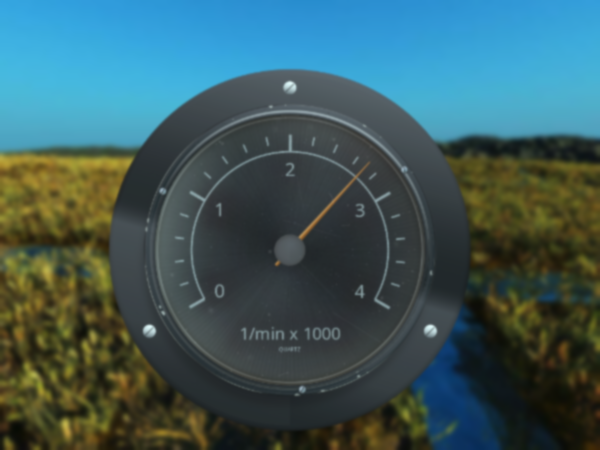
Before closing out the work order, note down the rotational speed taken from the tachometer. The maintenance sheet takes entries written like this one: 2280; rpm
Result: 2700; rpm
